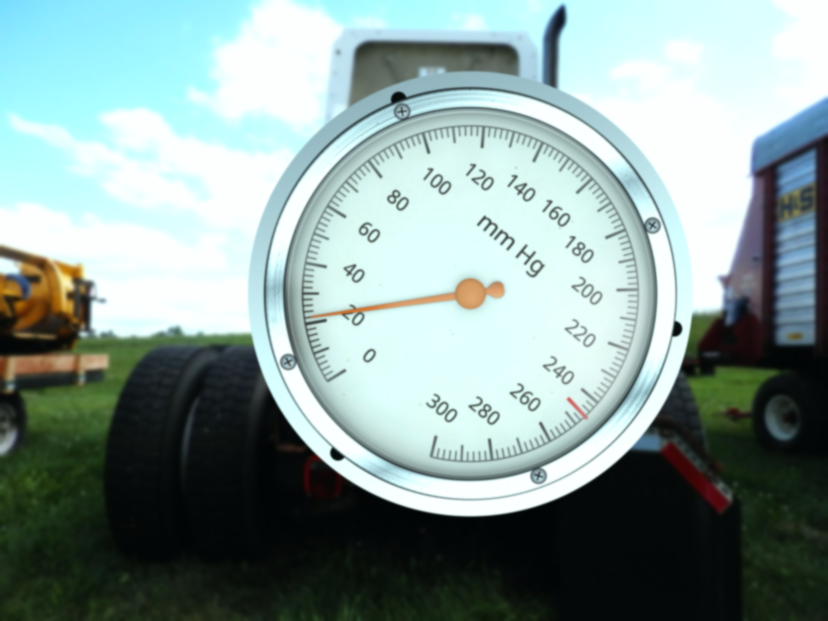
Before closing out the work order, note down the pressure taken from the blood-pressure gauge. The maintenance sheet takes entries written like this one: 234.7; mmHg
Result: 22; mmHg
